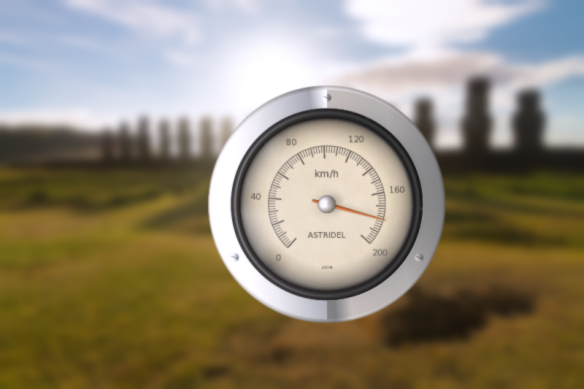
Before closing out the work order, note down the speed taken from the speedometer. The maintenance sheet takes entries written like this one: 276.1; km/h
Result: 180; km/h
